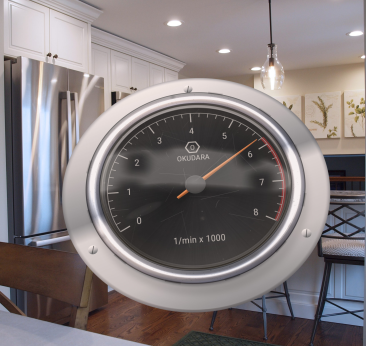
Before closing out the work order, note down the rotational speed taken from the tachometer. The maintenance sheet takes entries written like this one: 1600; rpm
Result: 5800; rpm
